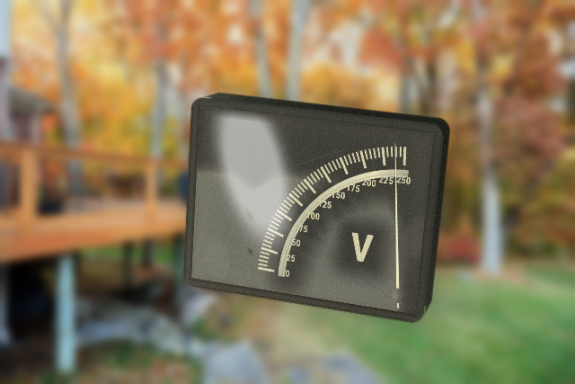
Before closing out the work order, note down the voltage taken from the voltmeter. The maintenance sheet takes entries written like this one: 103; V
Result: 240; V
